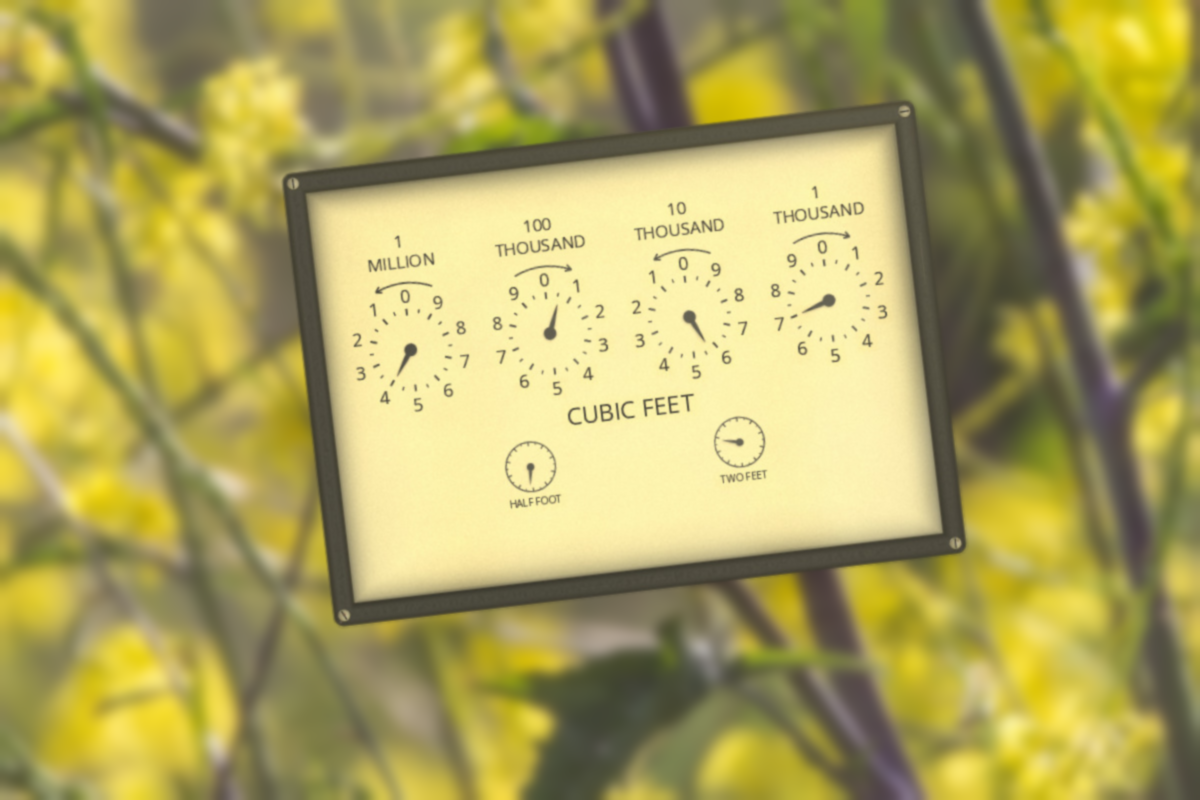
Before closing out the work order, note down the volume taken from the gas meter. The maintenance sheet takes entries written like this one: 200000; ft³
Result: 405700; ft³
